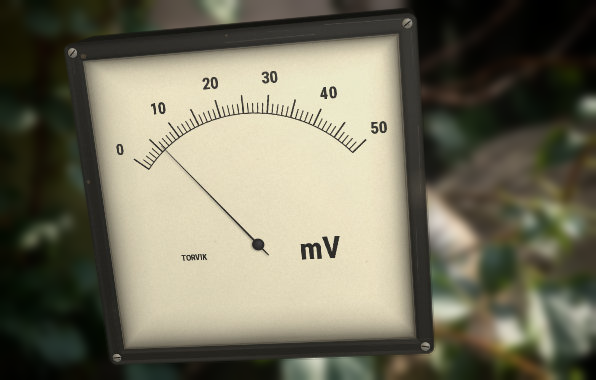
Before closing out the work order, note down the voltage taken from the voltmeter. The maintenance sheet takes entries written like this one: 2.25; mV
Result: 6; mV
